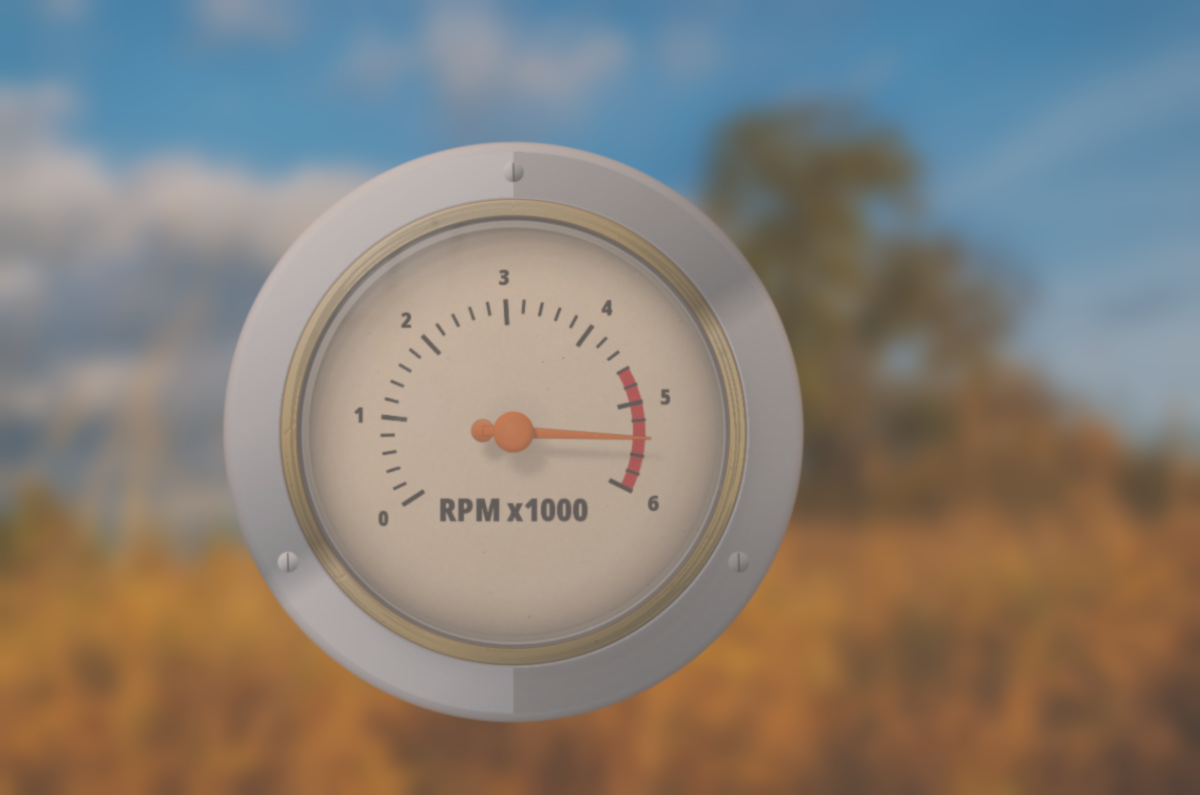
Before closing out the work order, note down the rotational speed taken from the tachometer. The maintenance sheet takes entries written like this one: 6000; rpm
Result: 5400; rpm
